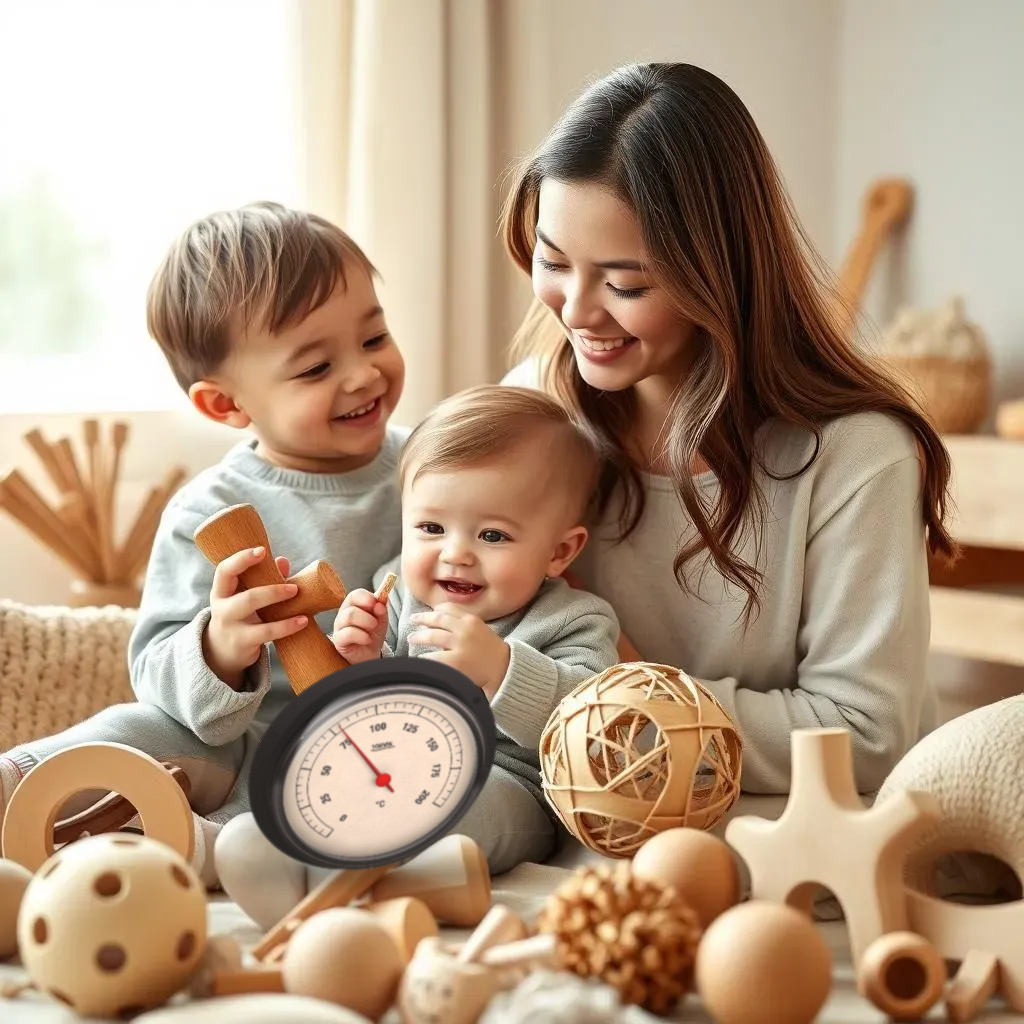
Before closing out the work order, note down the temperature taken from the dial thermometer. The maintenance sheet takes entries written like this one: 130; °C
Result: 80; °C
